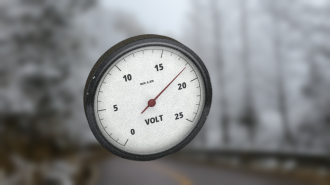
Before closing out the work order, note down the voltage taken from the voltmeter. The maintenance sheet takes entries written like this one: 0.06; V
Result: 18; V
